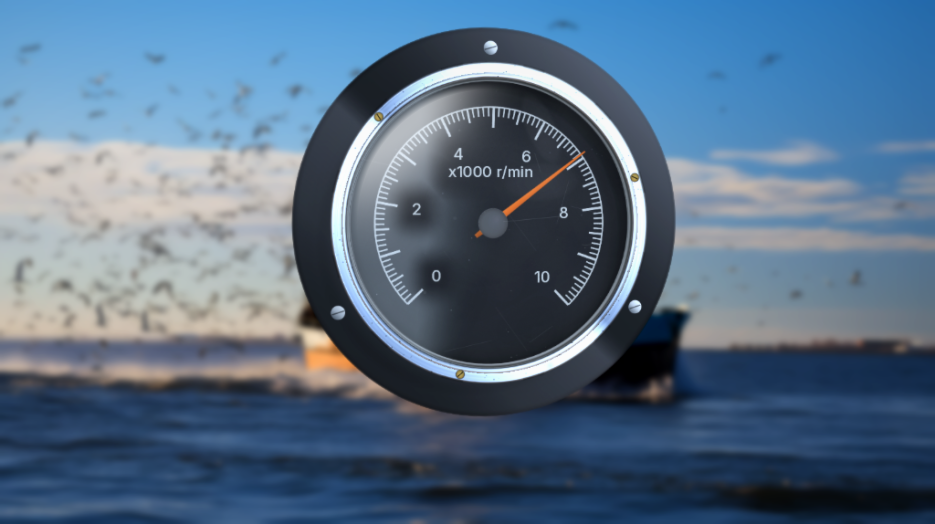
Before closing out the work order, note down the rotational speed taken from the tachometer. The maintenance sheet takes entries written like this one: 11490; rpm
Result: 6900; rpm
